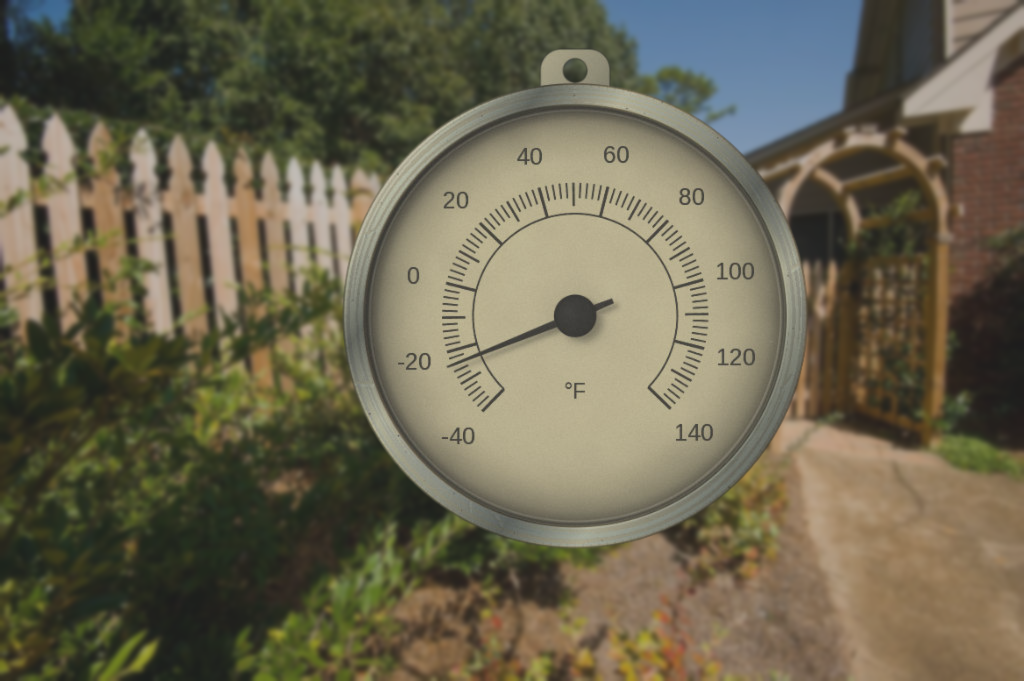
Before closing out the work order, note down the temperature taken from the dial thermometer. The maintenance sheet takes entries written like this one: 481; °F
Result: -24; °F
